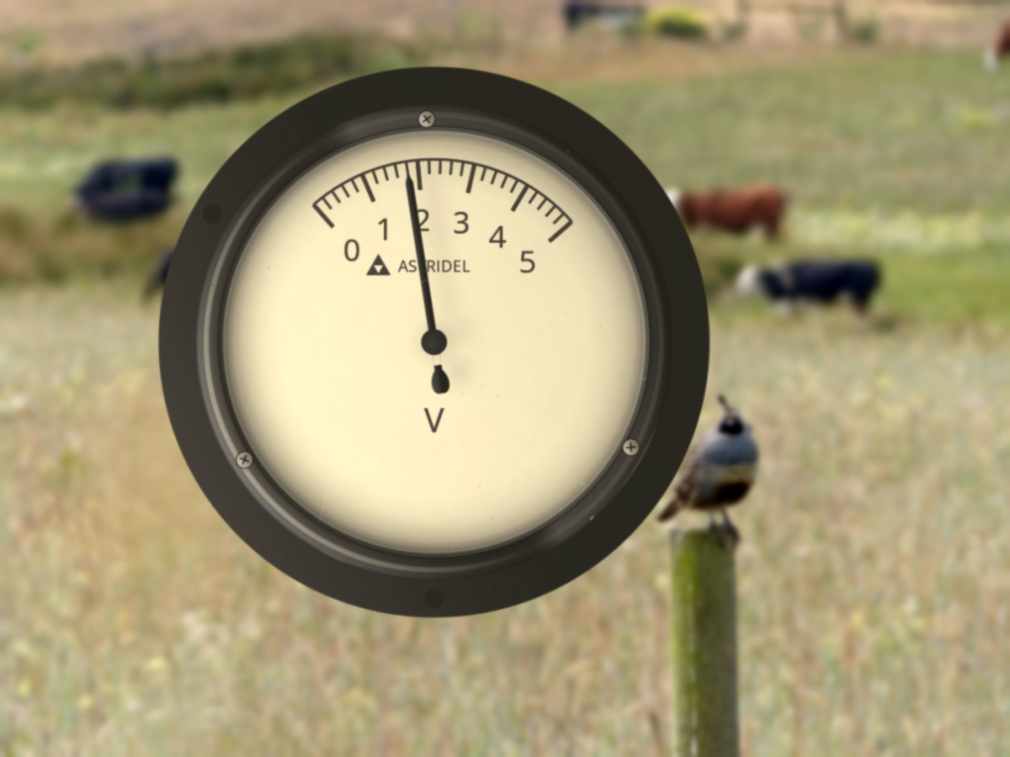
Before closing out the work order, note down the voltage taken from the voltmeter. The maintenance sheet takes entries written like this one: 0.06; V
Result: 1.8; V
